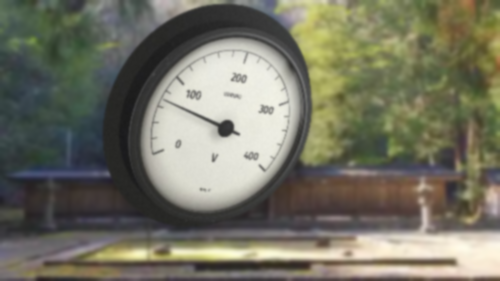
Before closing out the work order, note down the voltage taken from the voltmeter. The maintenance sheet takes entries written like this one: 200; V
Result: 70; V
